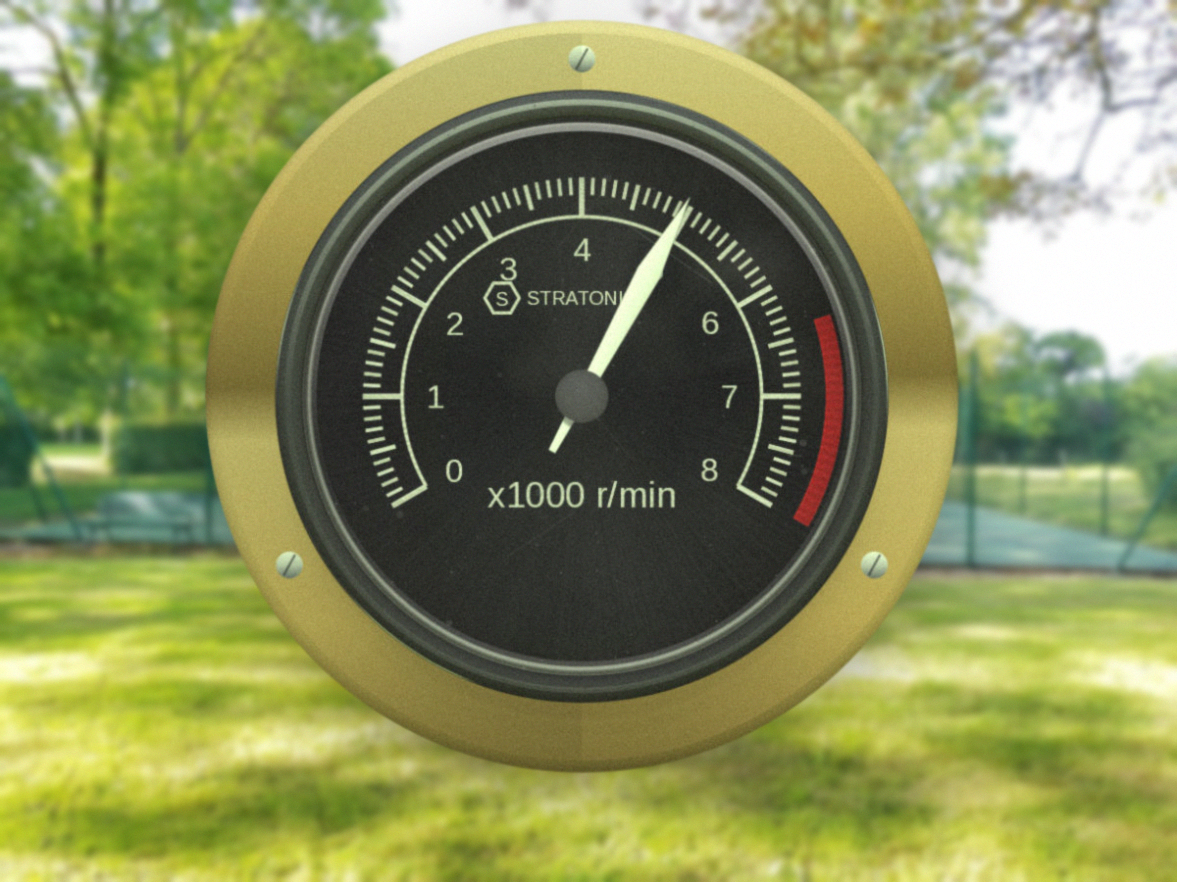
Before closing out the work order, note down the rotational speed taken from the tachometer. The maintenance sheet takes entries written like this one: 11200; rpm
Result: 4950; rpm
